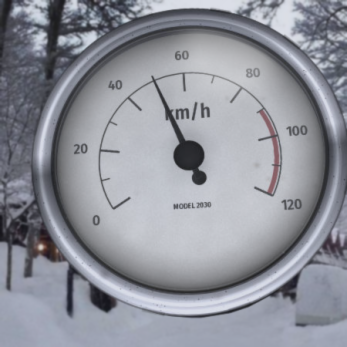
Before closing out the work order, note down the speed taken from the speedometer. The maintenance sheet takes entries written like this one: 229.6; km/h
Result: 50; km/h
